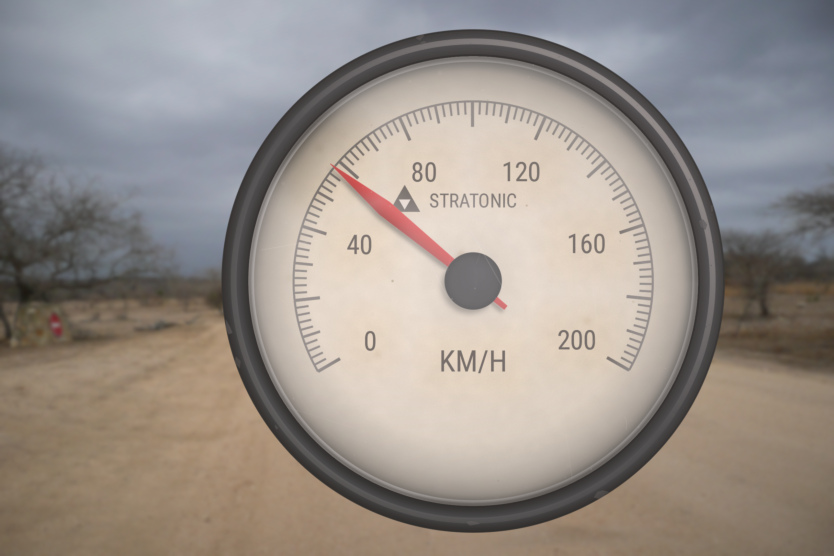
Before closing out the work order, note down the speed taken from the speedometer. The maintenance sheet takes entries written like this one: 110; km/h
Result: 58; km/h
